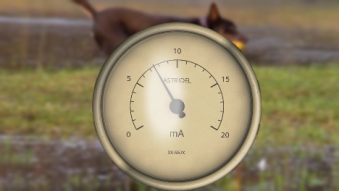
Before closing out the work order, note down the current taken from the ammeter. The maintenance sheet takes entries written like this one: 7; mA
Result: 7.5; mA
